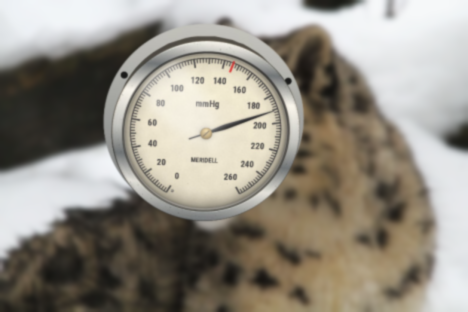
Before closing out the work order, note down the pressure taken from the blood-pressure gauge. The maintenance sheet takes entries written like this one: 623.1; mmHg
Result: 190; mmHg
